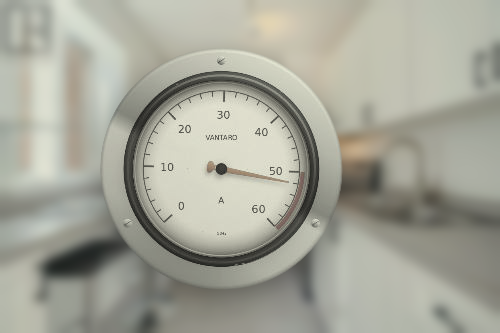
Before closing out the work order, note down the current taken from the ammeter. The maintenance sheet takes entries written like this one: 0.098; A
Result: 52; A
